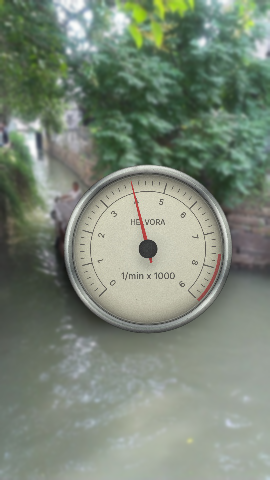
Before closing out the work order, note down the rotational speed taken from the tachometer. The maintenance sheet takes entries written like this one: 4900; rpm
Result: 4000; rpm
